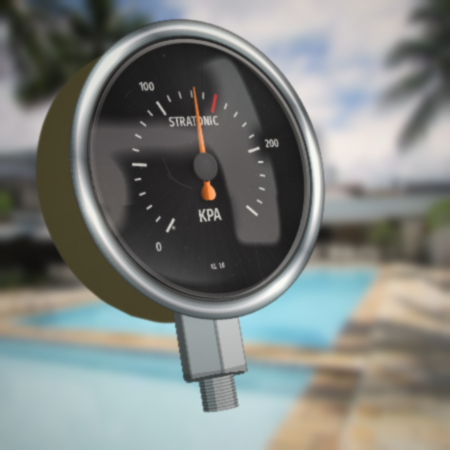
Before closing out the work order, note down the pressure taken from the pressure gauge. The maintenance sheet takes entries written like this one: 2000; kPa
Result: 130; kPa
